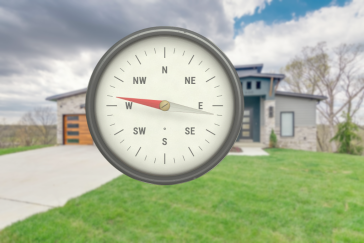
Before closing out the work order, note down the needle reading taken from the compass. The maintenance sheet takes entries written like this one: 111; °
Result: 280; °
